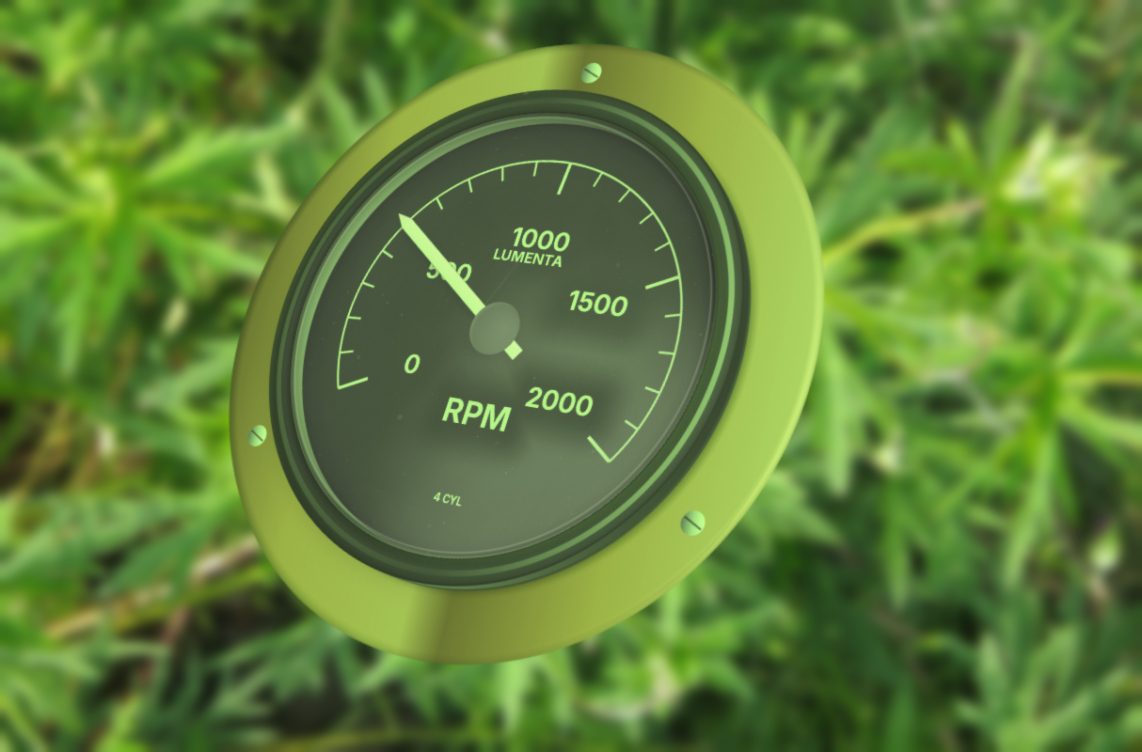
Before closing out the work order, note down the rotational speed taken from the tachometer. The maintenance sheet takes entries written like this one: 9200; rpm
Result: 500; rpm
